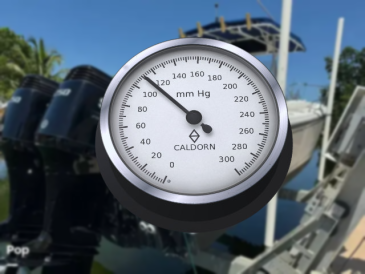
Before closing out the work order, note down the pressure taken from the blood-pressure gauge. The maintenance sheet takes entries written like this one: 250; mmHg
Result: 110; mmHg
